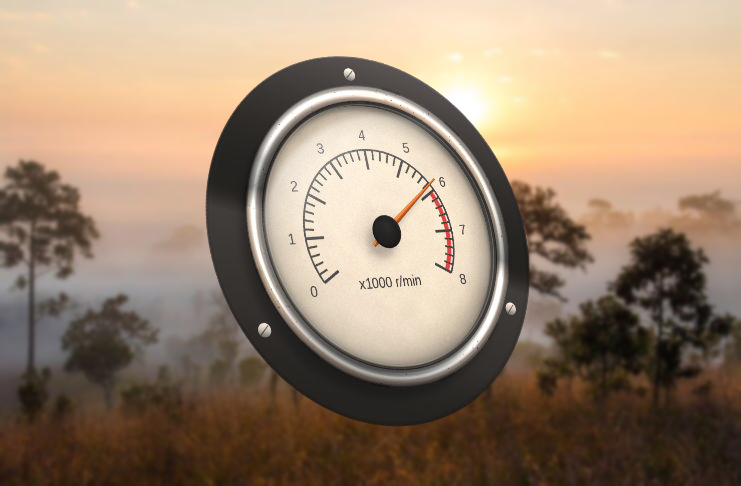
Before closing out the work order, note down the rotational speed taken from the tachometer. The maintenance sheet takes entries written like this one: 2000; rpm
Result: 5800; rpm
